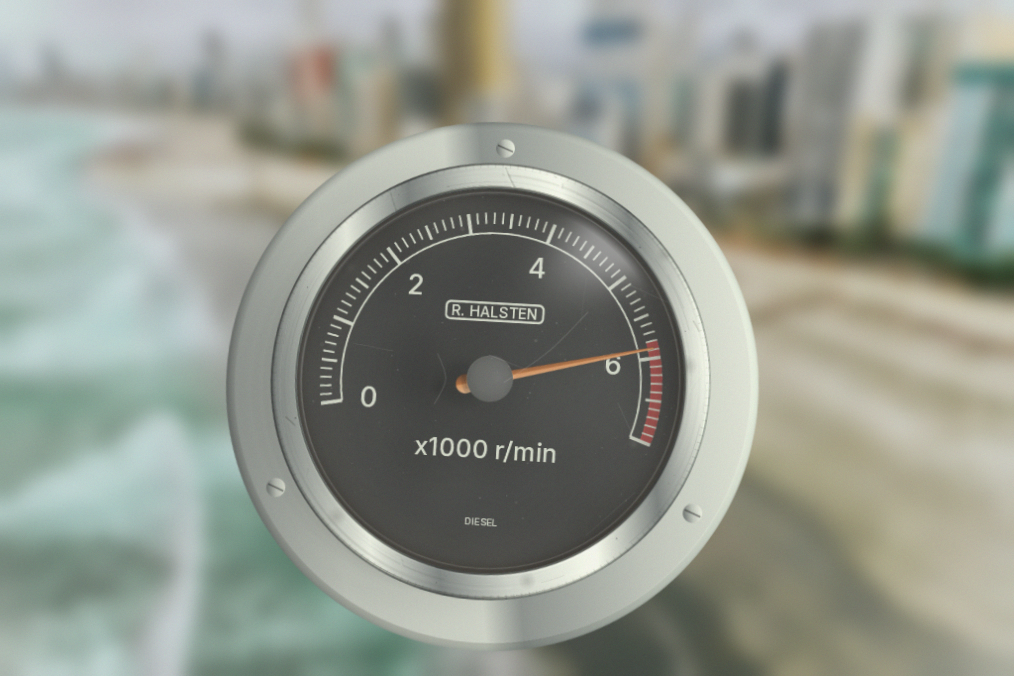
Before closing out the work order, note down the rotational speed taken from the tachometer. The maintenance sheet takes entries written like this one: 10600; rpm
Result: 5900; rpm
